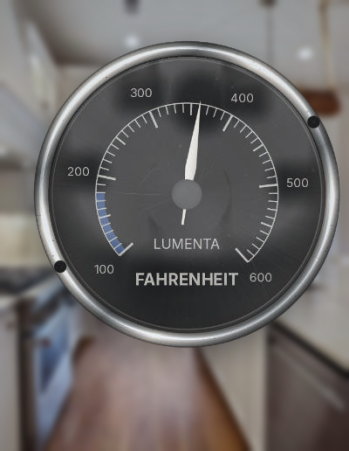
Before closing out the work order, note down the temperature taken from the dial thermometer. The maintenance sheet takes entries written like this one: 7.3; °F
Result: 360; °F
